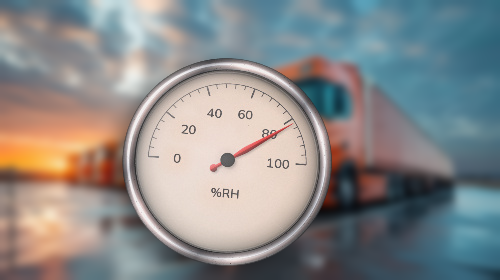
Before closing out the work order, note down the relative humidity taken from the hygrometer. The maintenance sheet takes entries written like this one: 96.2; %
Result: 82; %
